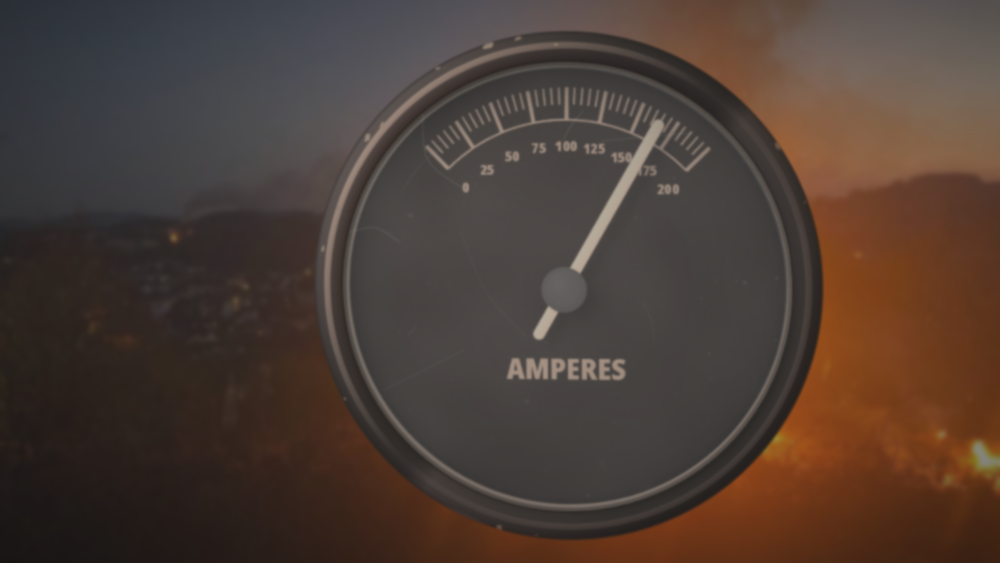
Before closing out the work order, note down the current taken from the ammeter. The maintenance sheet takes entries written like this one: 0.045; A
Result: 165; A
